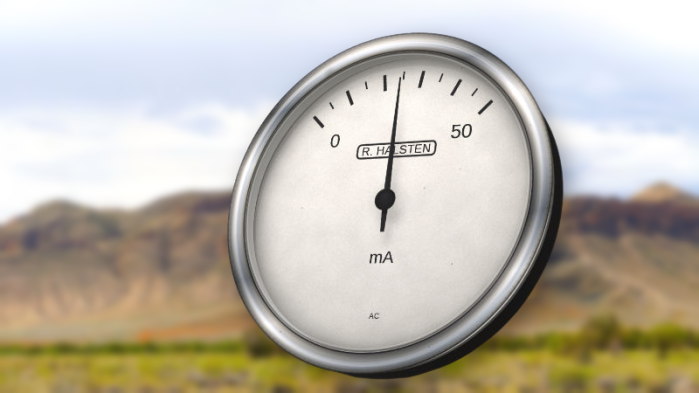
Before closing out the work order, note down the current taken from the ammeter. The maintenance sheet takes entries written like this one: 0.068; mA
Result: 25; mA
